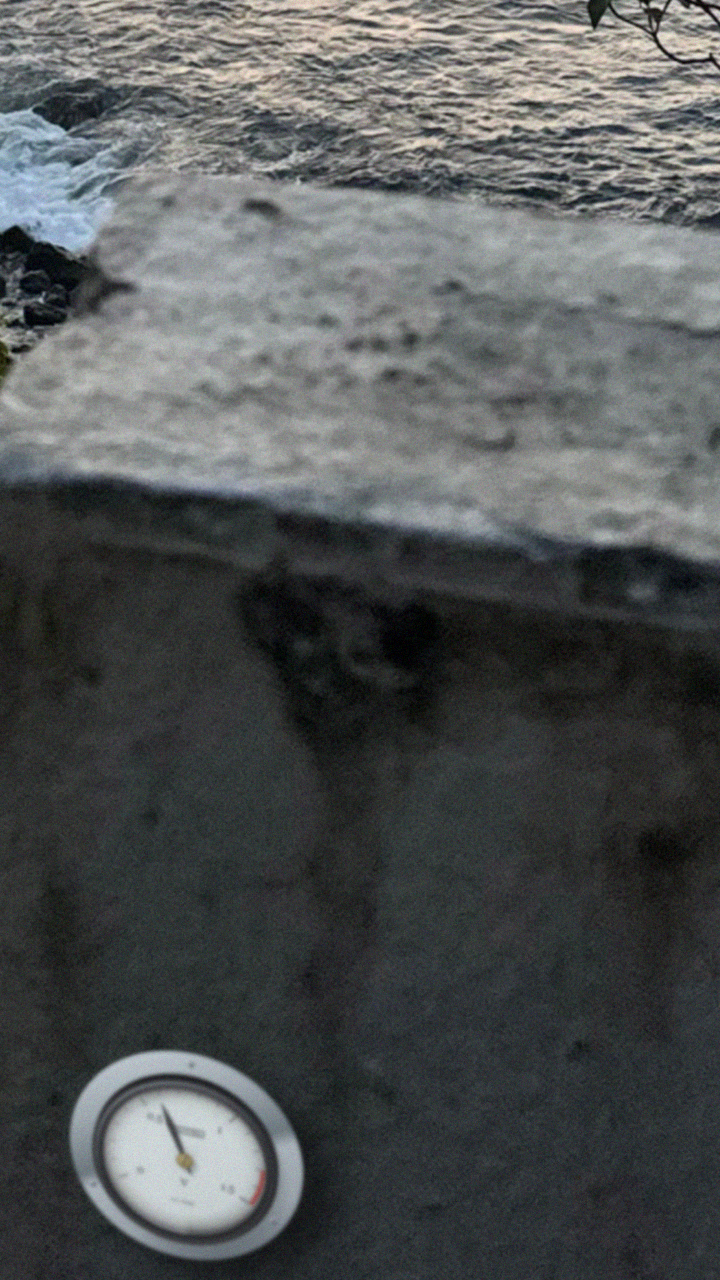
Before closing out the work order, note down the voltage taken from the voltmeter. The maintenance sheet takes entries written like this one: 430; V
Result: 0.6; V
